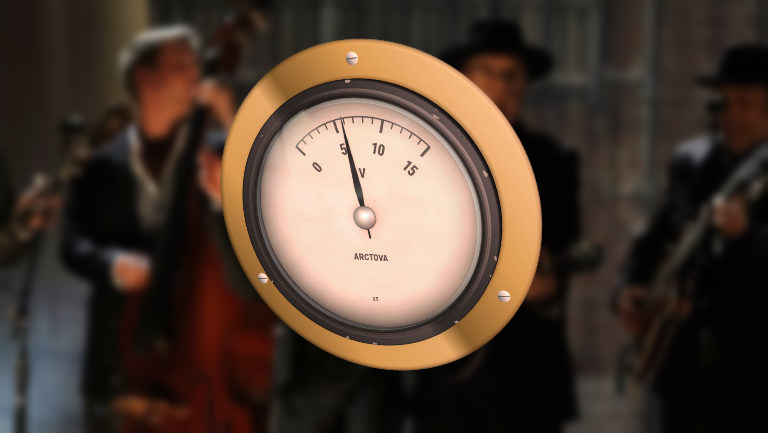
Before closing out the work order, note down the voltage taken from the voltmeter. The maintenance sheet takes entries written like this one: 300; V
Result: 6; V
